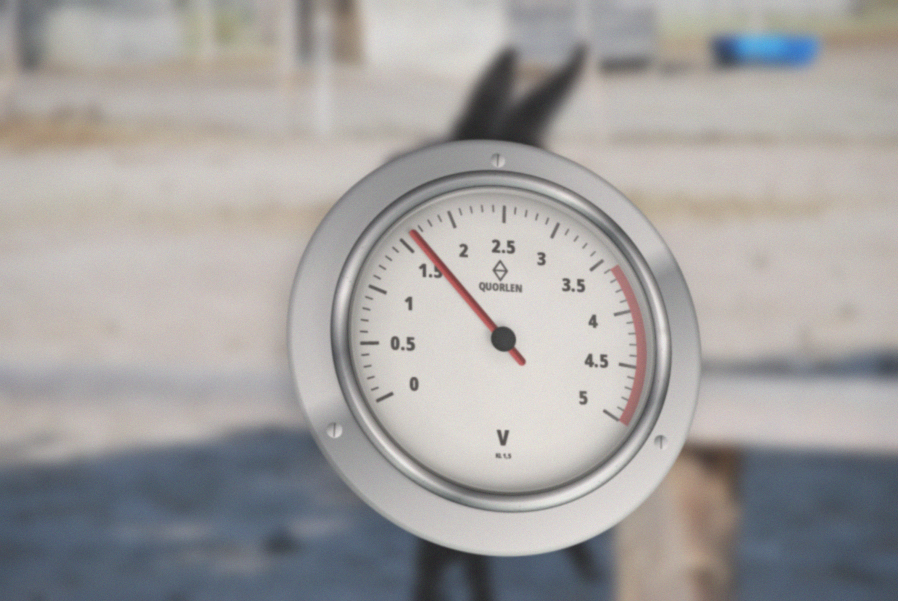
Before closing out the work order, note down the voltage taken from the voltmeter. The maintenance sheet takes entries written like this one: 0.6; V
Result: 1.6; V
